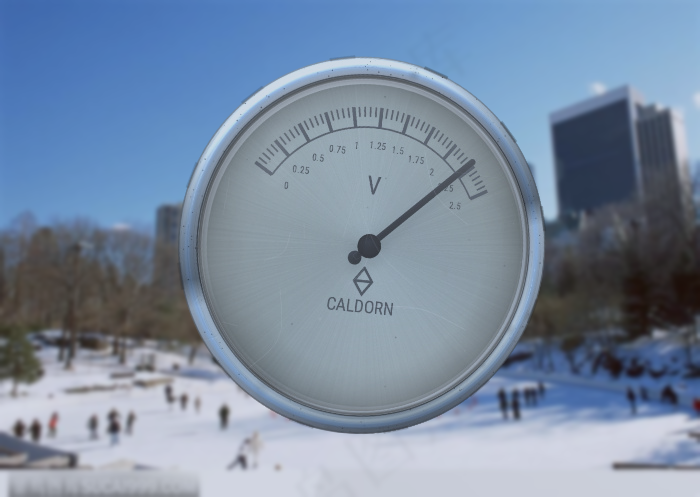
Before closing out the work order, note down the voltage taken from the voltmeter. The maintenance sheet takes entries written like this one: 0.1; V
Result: 2.2; V
